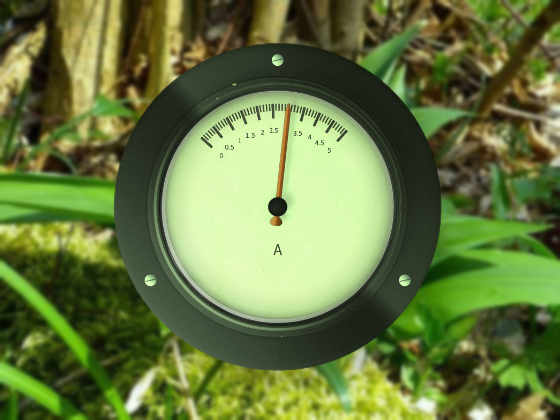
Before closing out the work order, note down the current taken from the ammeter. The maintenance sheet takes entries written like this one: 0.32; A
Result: 3; A
